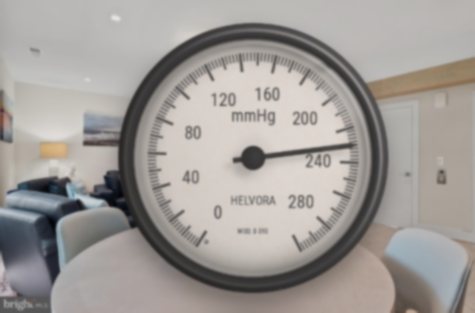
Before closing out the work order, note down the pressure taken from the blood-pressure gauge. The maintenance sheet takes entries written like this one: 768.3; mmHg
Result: 230; mmHg
